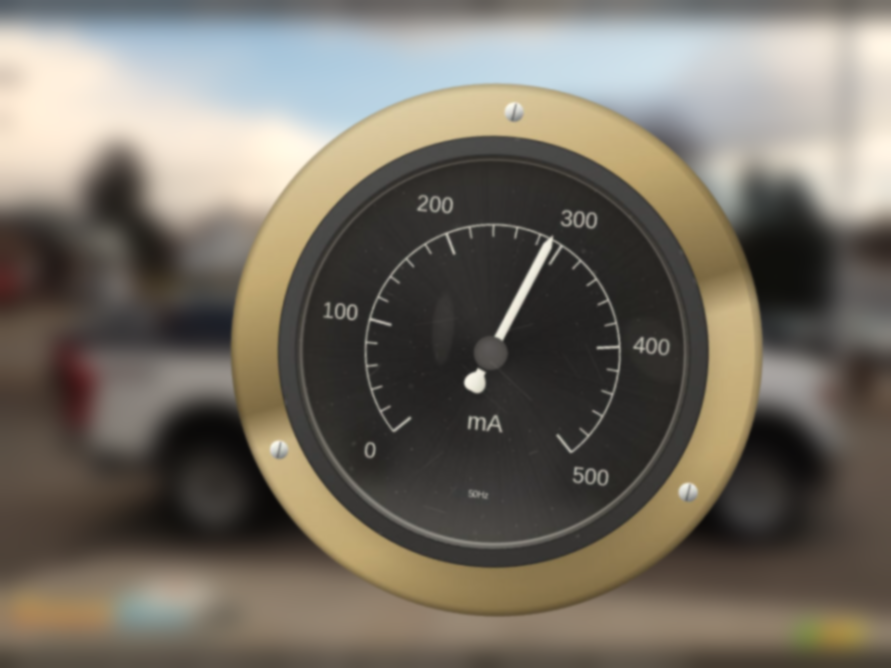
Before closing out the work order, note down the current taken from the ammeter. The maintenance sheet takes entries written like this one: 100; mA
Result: 290; mA
